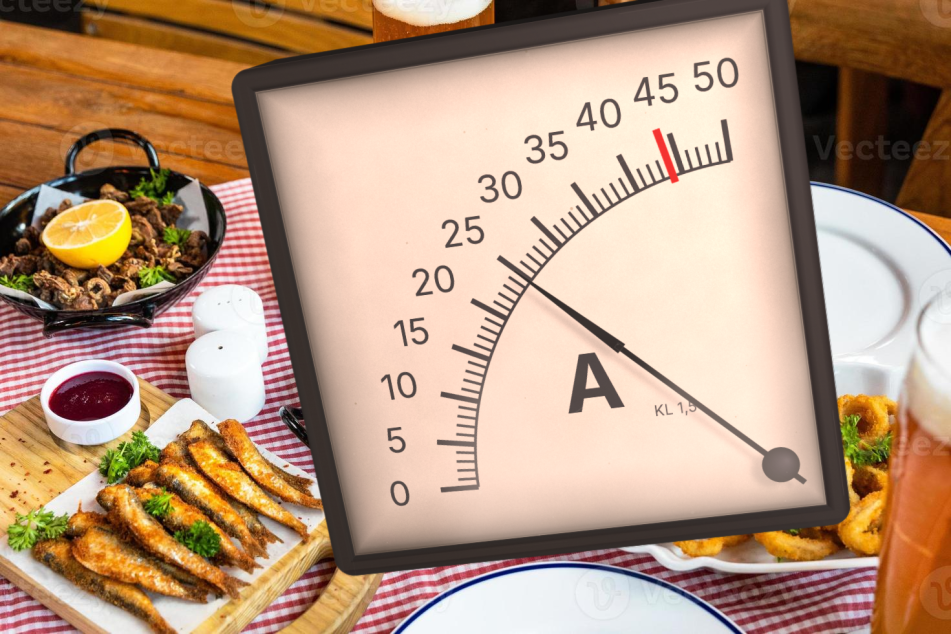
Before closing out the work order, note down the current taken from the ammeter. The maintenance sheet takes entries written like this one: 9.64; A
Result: 25; A
